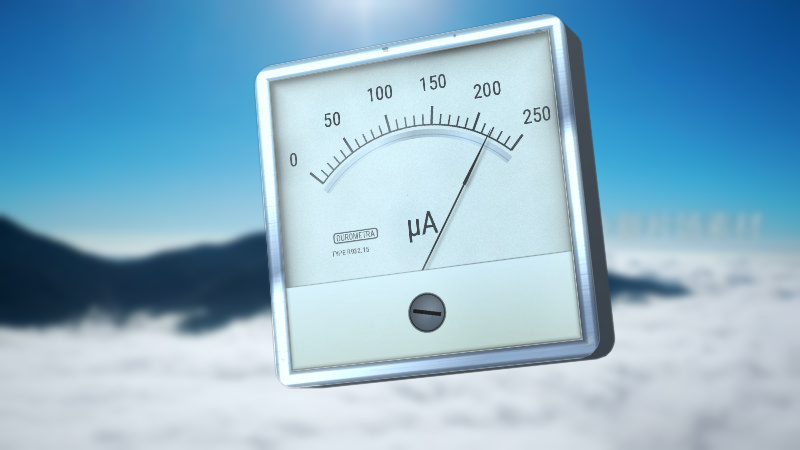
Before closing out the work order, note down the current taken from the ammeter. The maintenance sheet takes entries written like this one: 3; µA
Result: 220; µA
